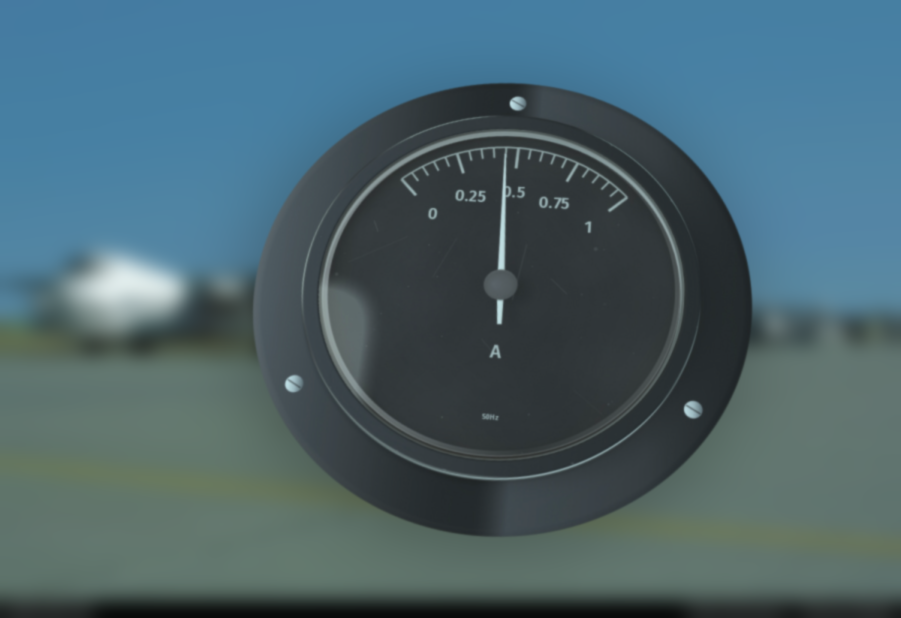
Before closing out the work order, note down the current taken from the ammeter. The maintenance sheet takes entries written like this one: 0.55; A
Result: 0.45; A
